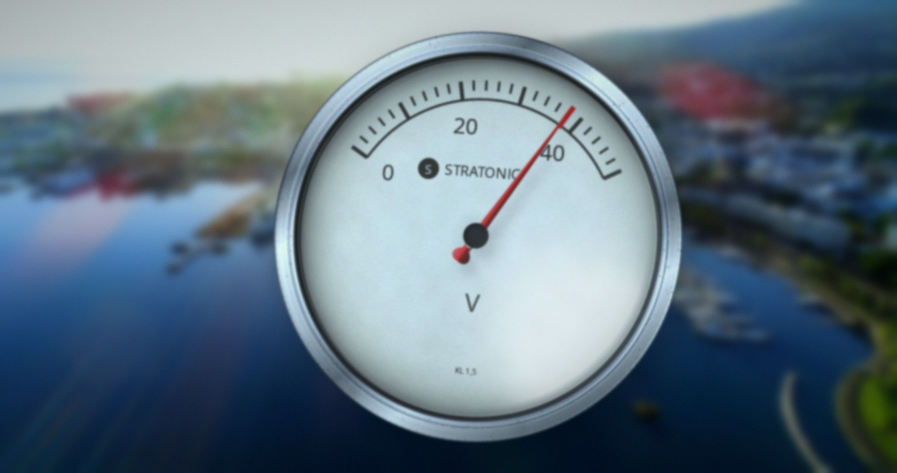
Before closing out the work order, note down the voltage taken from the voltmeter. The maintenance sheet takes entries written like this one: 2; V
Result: 38; V
